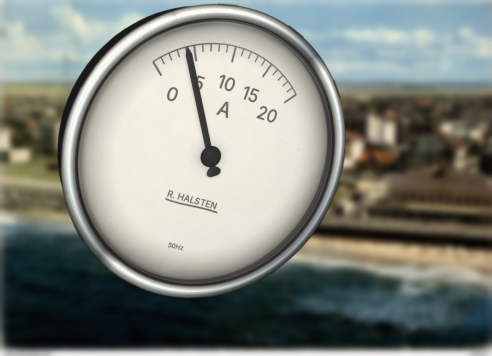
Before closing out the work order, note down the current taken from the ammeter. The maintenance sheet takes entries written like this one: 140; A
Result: 4; A
